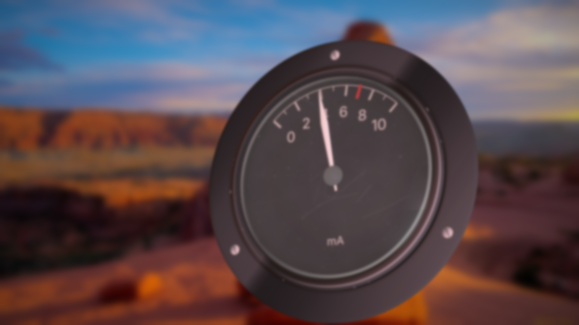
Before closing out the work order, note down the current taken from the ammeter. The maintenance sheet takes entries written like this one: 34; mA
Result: 4; mA
